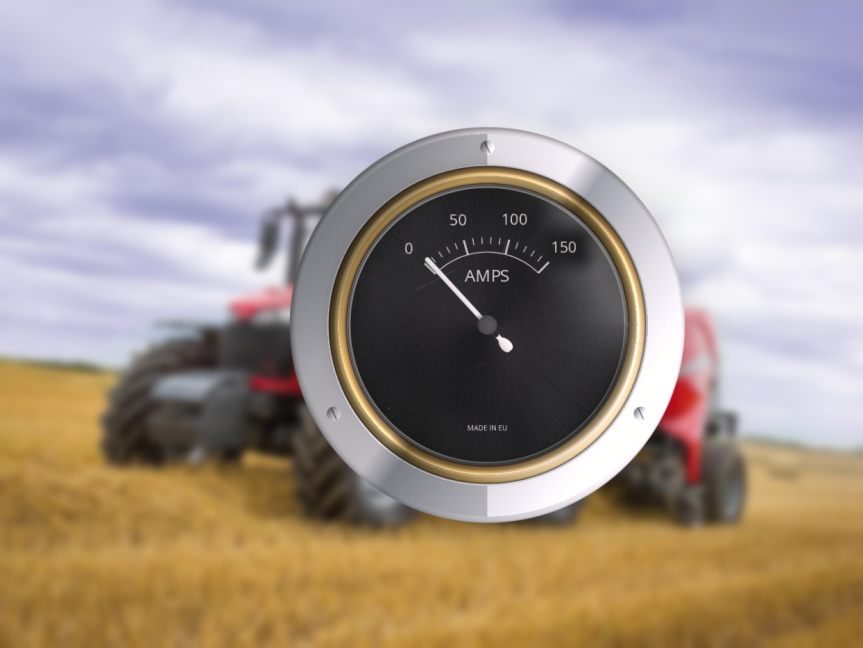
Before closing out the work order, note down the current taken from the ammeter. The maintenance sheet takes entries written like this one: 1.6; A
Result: 5; A
